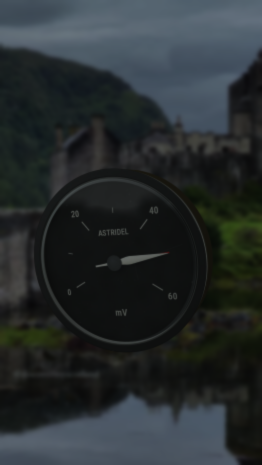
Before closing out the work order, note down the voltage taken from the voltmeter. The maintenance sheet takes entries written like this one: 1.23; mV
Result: 50; mV
